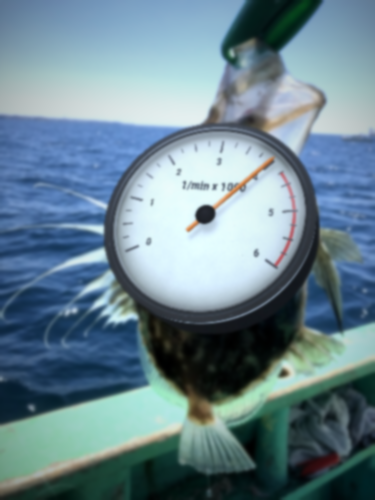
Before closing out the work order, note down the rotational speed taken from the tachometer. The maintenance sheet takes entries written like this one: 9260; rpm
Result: 4000; rpm
